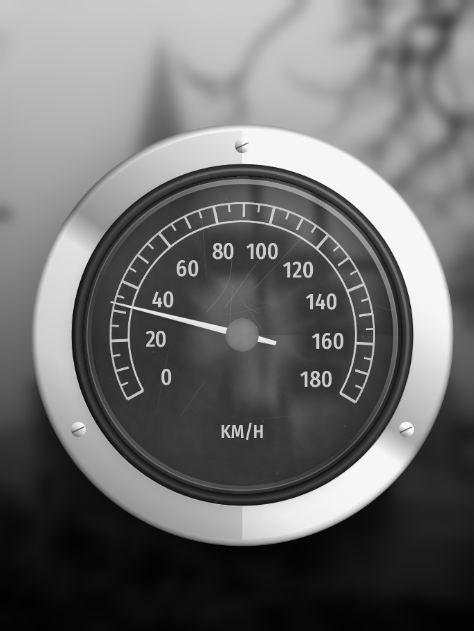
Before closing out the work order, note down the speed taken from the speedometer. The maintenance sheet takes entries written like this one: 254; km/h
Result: 32.5; km/h
